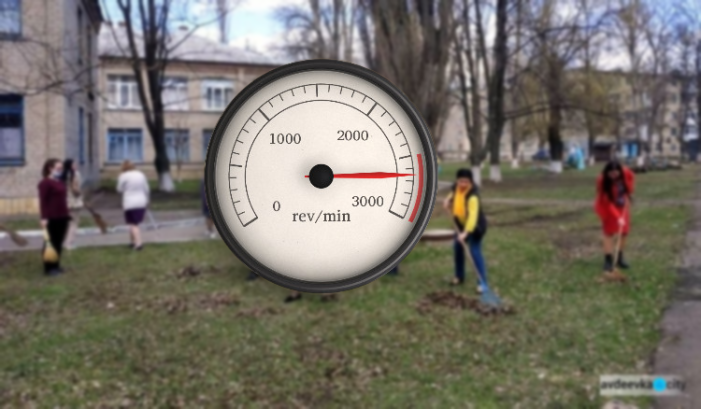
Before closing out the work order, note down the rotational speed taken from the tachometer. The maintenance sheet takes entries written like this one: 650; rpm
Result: 2650; rpm
